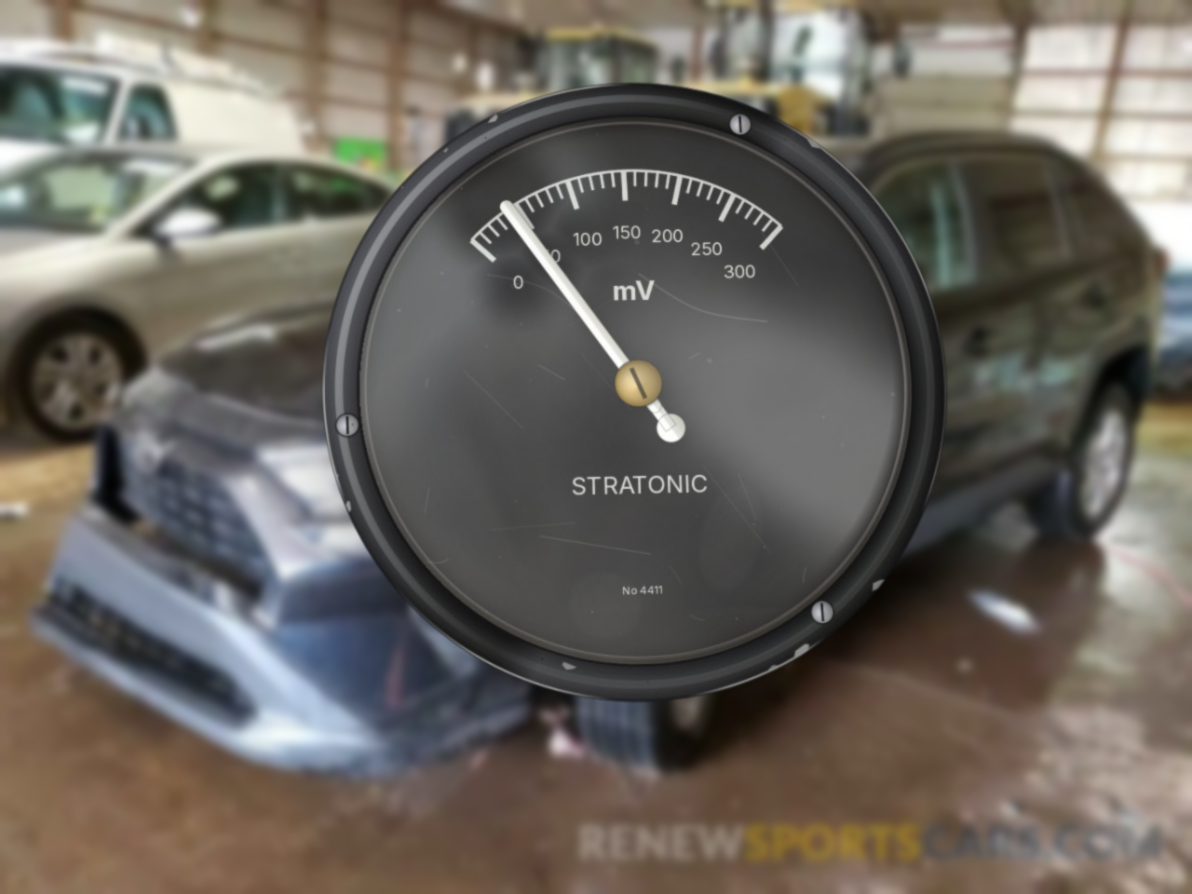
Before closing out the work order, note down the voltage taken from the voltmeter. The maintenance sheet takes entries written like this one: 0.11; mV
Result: 40; mV
